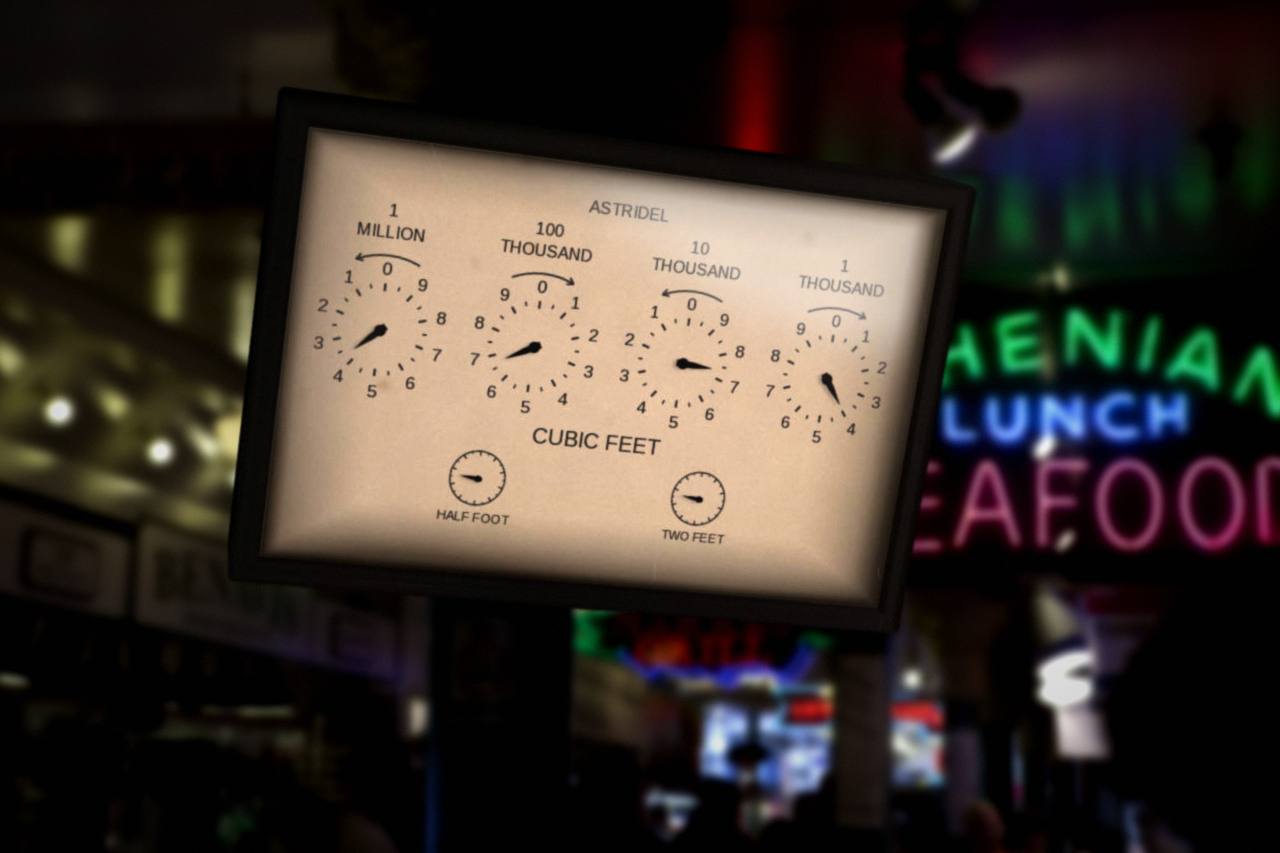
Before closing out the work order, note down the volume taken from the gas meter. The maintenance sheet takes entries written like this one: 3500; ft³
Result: 367400; ft³
